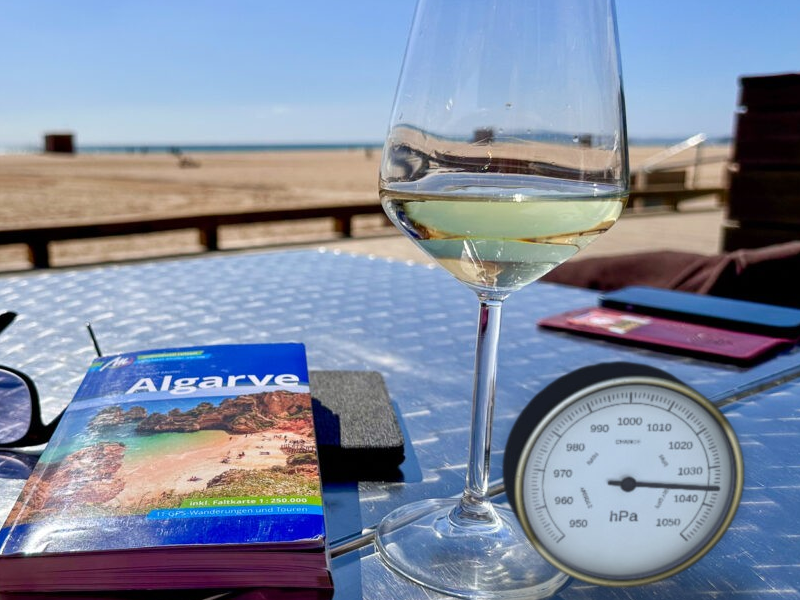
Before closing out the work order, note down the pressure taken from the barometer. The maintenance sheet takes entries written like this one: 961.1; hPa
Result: 1035; hPa
